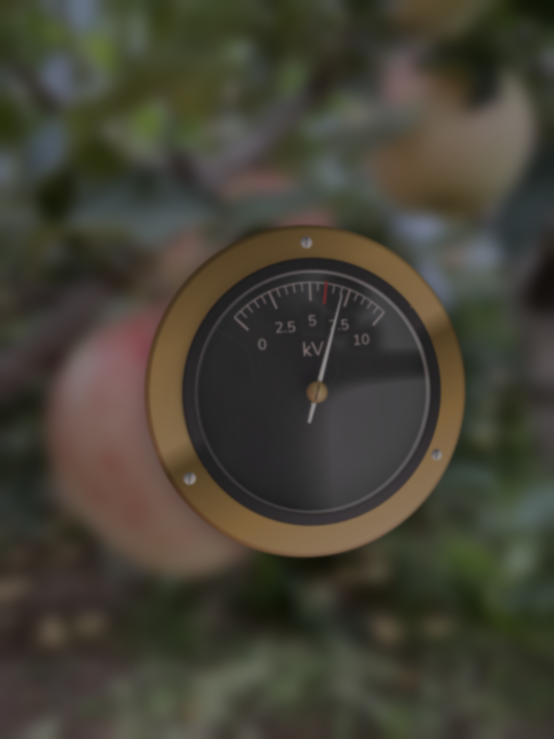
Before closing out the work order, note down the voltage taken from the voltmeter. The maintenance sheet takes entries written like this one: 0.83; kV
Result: 7; kV
